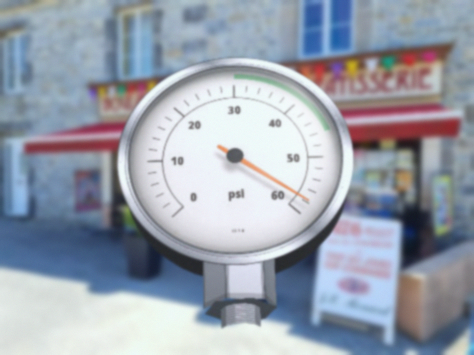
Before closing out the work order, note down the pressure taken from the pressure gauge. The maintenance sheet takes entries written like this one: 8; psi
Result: 58; psi
